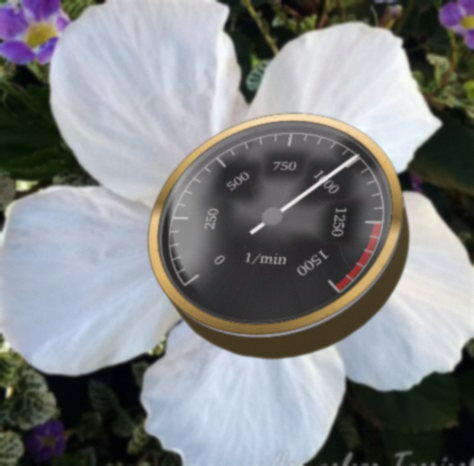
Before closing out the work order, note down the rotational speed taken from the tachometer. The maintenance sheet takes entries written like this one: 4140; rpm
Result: 1000; rpm
